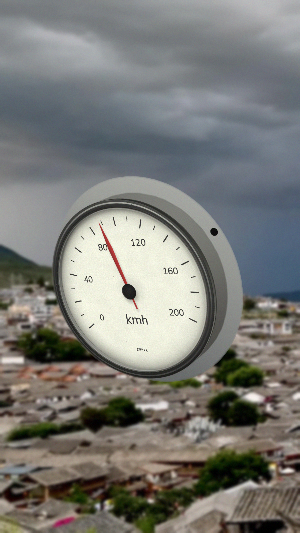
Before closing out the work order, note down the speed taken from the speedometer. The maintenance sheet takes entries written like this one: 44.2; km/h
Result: 90; km/h
